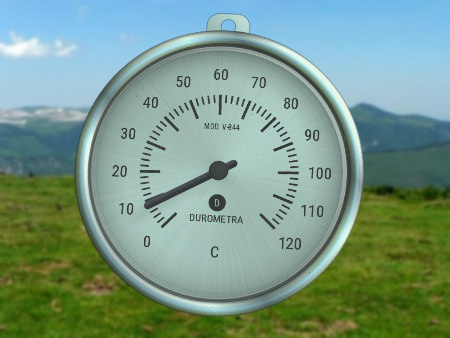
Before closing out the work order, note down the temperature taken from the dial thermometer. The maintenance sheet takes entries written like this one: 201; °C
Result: 8; °C
